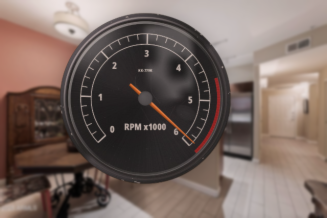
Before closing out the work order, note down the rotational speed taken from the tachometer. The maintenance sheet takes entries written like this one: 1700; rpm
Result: 5900; rpm
